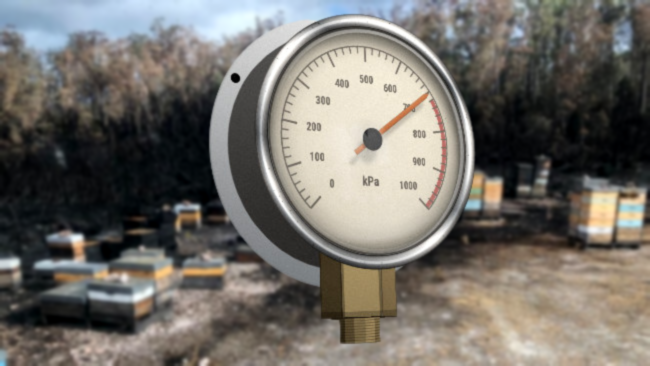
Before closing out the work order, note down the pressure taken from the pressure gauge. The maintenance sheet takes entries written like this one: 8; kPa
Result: 700; kPa
